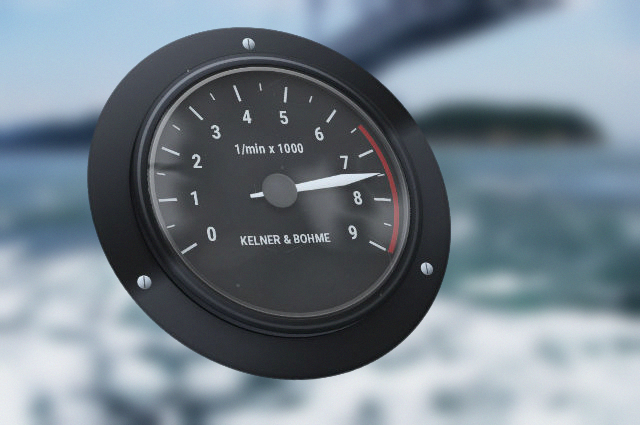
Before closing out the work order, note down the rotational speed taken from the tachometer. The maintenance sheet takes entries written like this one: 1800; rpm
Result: 7500; rpm
